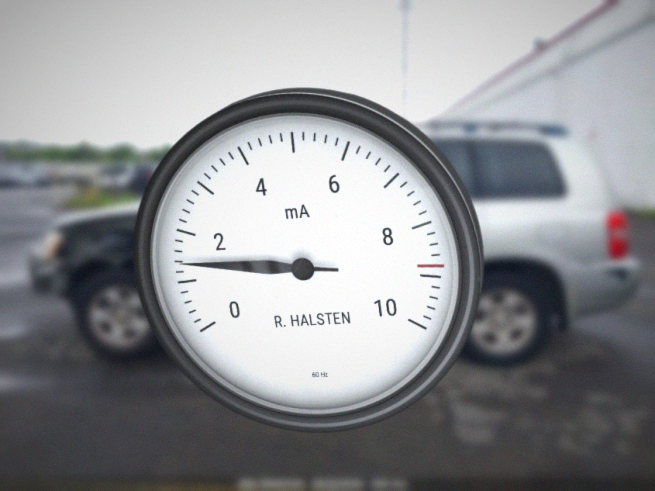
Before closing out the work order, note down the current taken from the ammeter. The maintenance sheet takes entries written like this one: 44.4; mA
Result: 1.4; mA
